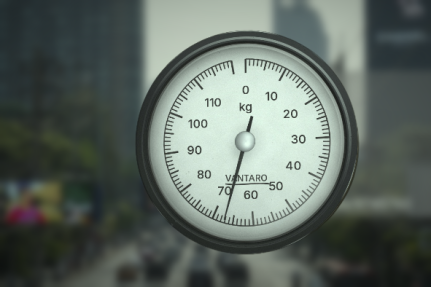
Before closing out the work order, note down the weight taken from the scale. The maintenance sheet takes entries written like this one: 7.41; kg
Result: 67; kg
